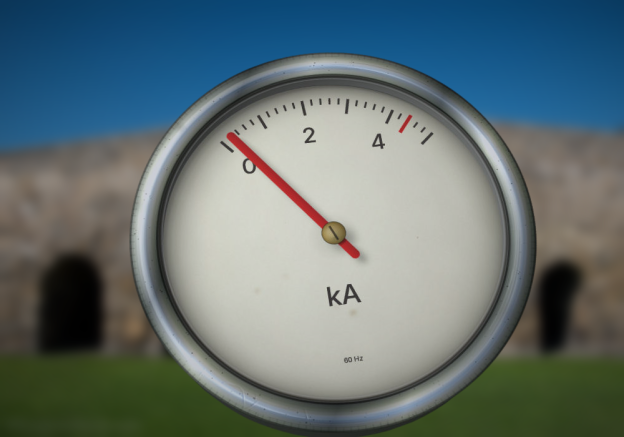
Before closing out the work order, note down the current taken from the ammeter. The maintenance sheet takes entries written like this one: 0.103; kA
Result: 0.2; kA
